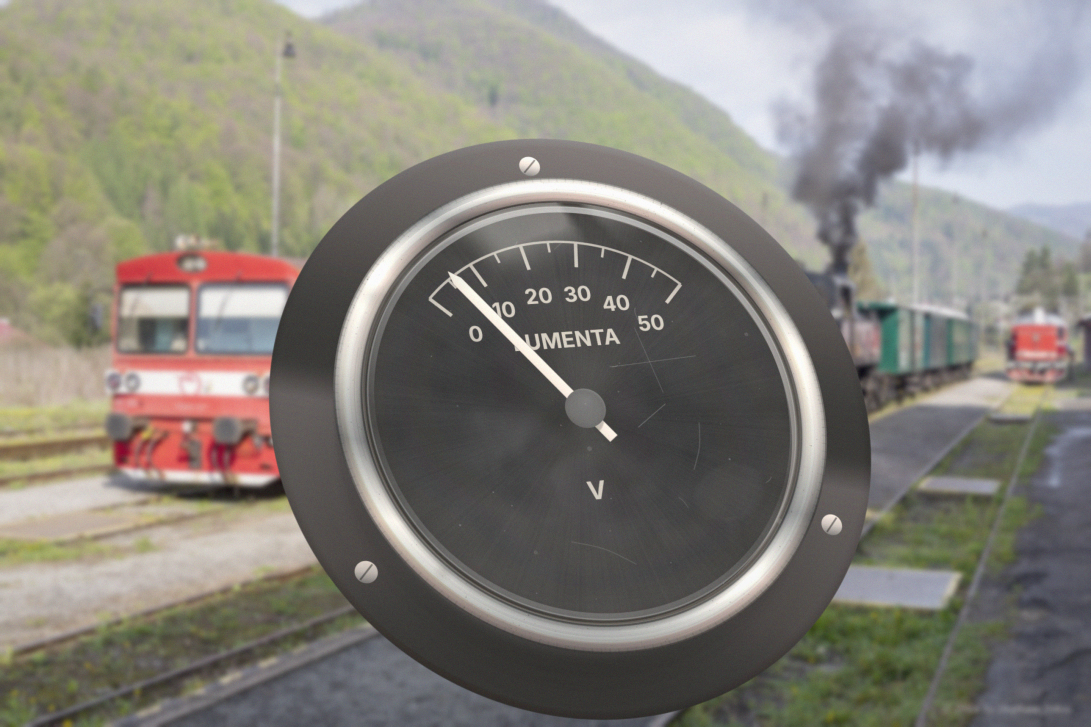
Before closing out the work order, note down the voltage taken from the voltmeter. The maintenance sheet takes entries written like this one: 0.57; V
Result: 5; V
